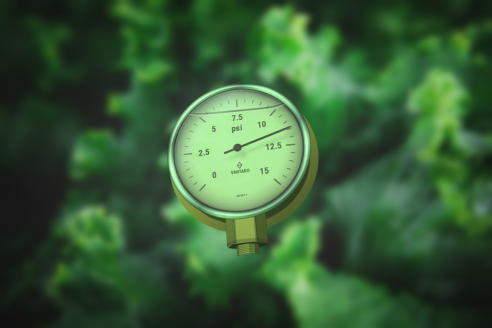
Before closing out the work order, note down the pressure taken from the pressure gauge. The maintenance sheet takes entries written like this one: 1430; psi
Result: 11.5; psi
